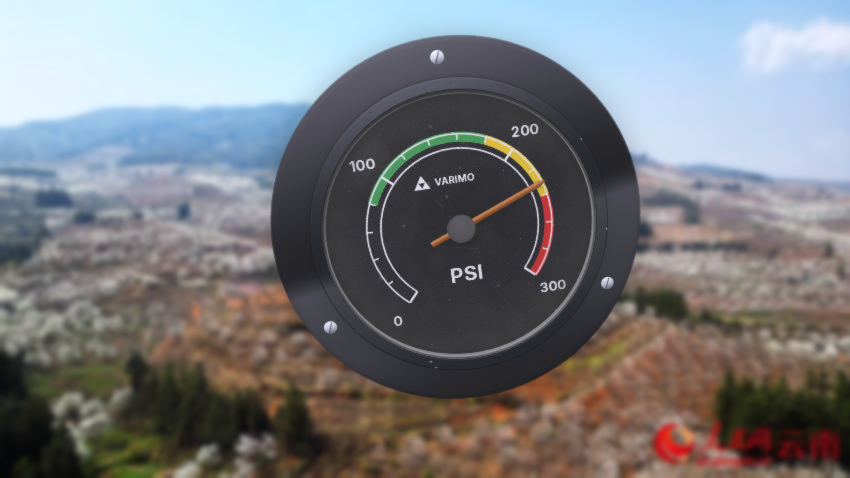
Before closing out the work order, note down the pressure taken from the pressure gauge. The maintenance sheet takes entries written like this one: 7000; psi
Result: 230; psi
